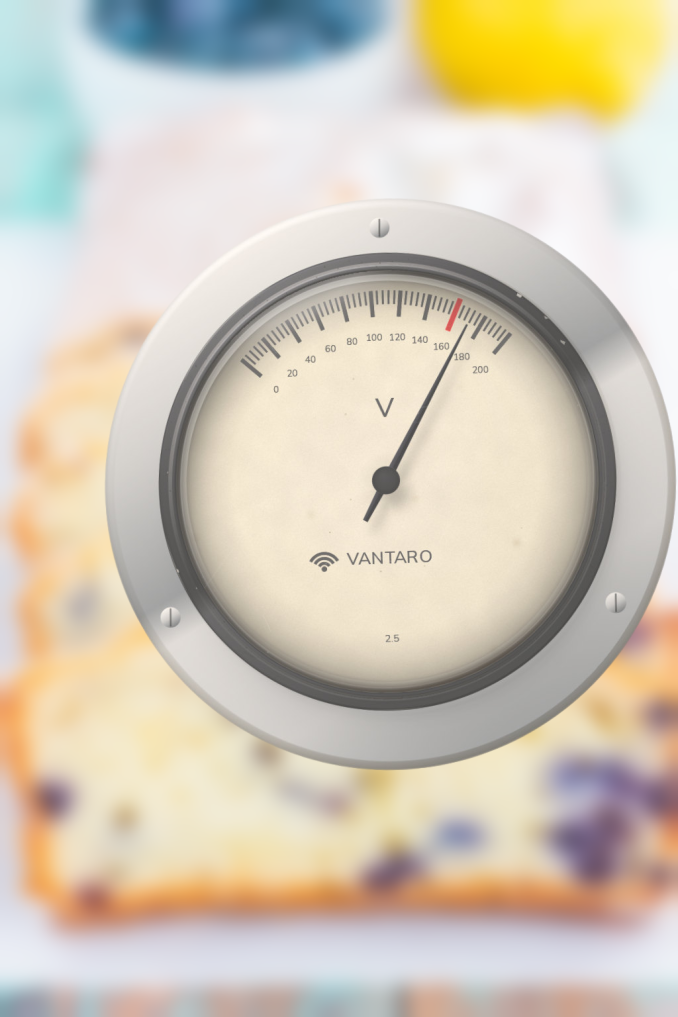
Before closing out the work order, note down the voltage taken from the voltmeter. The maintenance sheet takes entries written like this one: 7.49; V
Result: 172; V
